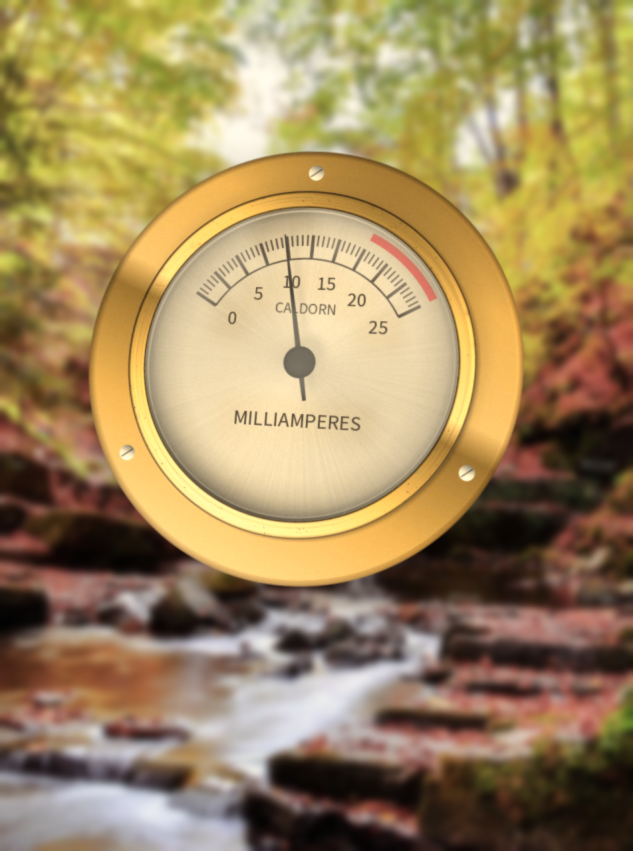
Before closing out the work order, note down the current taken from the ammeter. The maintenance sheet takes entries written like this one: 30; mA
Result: 10; mA
